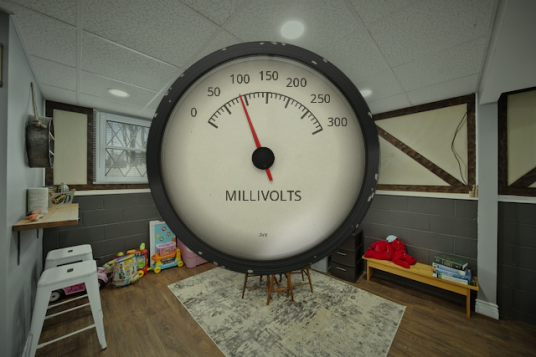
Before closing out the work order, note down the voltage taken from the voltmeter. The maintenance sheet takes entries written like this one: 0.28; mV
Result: 90; mV
